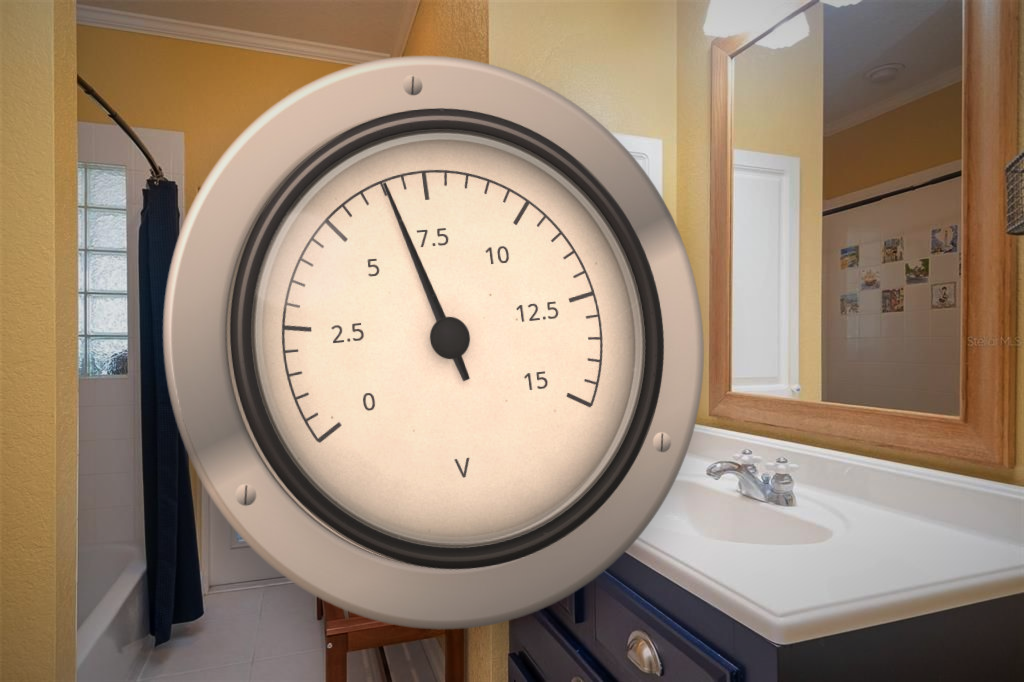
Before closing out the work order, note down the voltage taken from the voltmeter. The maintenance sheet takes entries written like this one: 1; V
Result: 6.5; V
